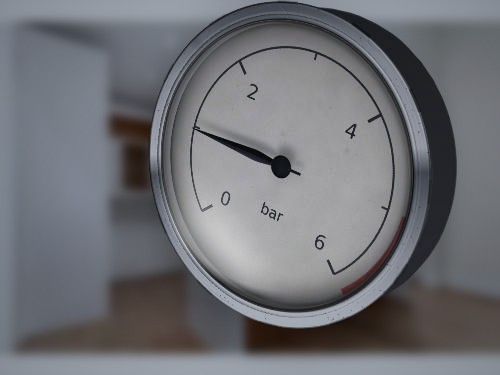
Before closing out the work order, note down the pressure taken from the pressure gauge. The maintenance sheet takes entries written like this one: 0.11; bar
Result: 1; bar
